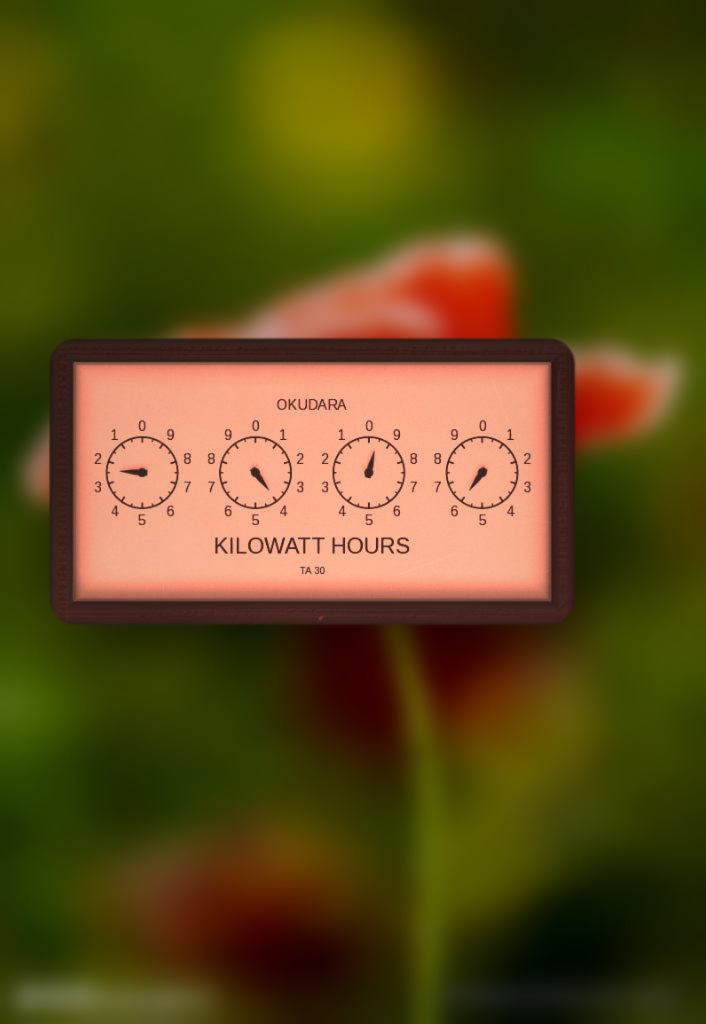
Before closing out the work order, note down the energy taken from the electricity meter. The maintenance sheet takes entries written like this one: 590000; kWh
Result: 2396; kWh
